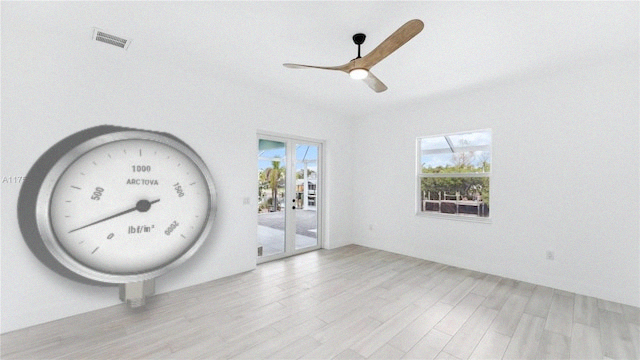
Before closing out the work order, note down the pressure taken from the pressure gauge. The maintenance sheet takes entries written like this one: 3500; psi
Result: 200; psi
